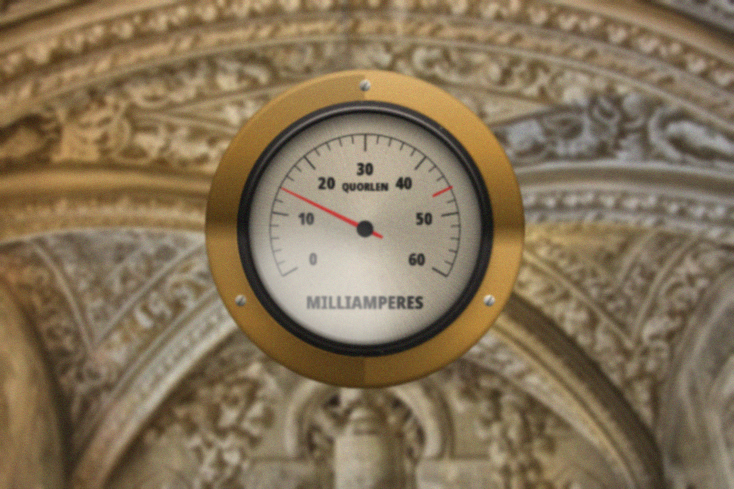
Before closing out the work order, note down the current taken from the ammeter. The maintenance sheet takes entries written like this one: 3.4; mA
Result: 14; mA
